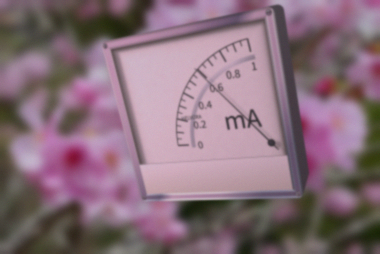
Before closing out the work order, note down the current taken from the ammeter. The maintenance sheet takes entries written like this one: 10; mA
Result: 0.6; mA
